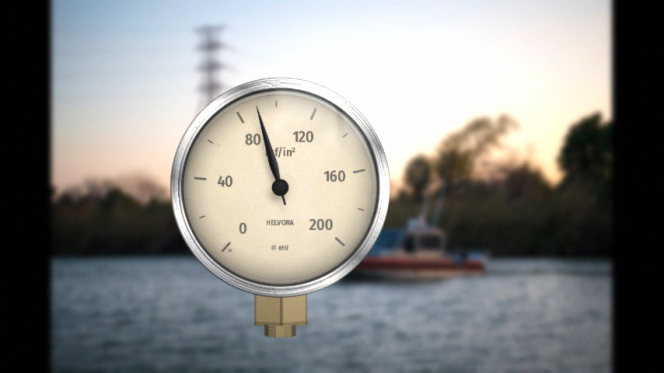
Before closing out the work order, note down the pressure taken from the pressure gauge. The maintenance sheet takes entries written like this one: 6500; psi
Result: 90; psi
